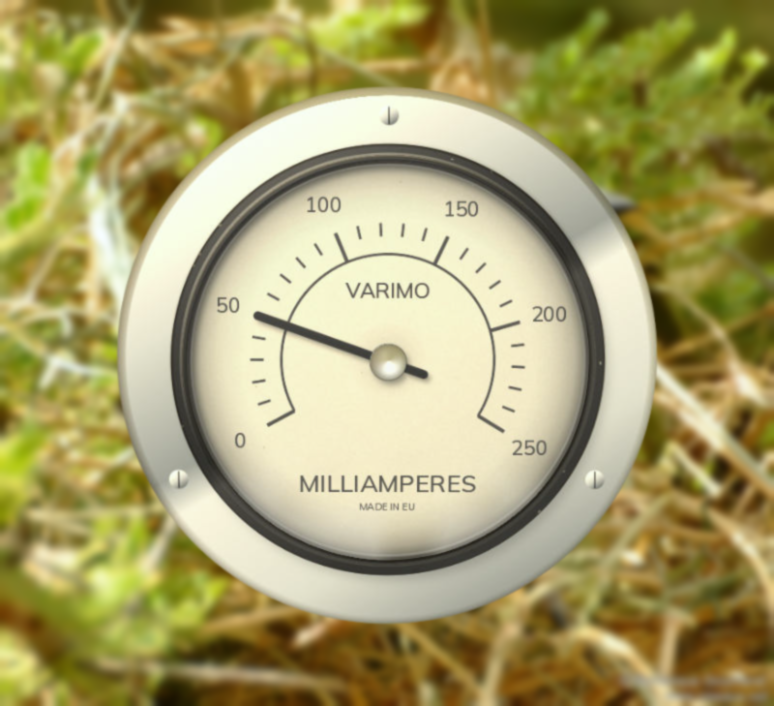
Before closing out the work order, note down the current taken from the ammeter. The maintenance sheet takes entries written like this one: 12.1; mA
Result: 50; mA
